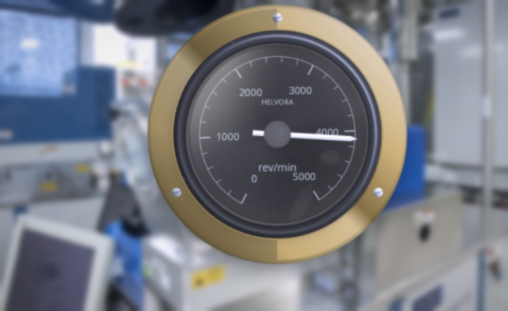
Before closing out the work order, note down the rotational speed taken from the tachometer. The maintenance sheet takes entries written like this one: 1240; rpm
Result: 4100; rpm
